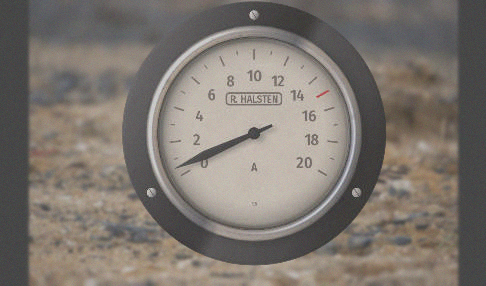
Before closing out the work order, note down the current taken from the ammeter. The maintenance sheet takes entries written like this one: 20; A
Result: 0.5; A
